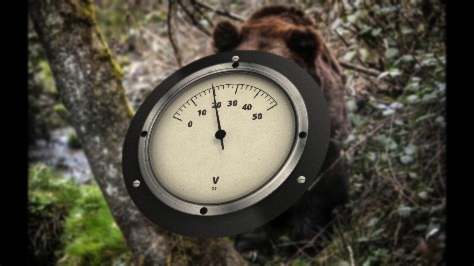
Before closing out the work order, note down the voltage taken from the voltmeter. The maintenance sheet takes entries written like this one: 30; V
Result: 20; V
